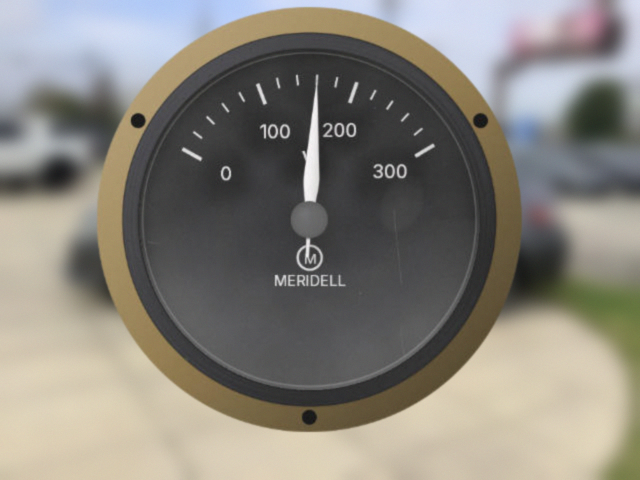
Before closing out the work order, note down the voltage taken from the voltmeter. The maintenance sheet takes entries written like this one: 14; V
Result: 160; V
